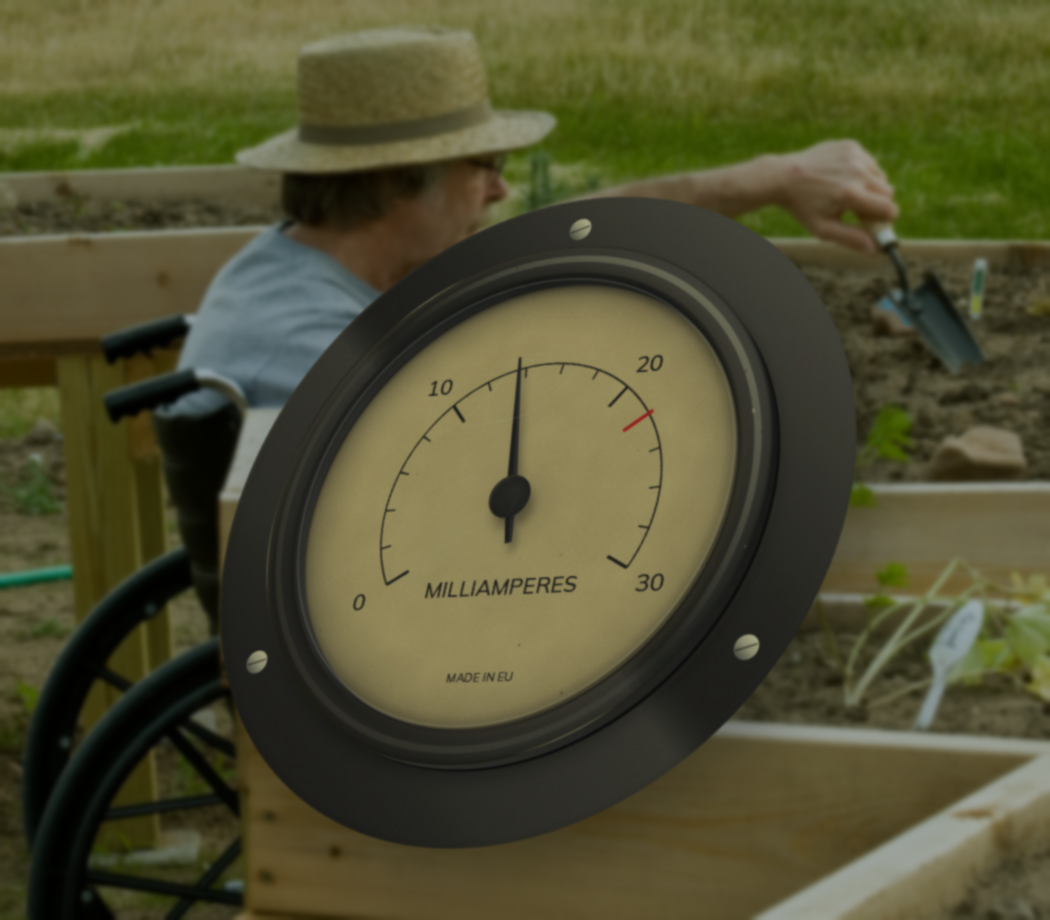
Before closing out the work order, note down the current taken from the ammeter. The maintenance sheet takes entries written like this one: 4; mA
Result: 14; mA
